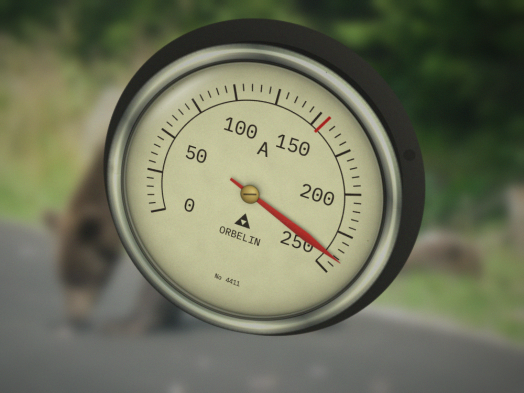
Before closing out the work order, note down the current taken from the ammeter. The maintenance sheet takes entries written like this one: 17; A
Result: 240; A
